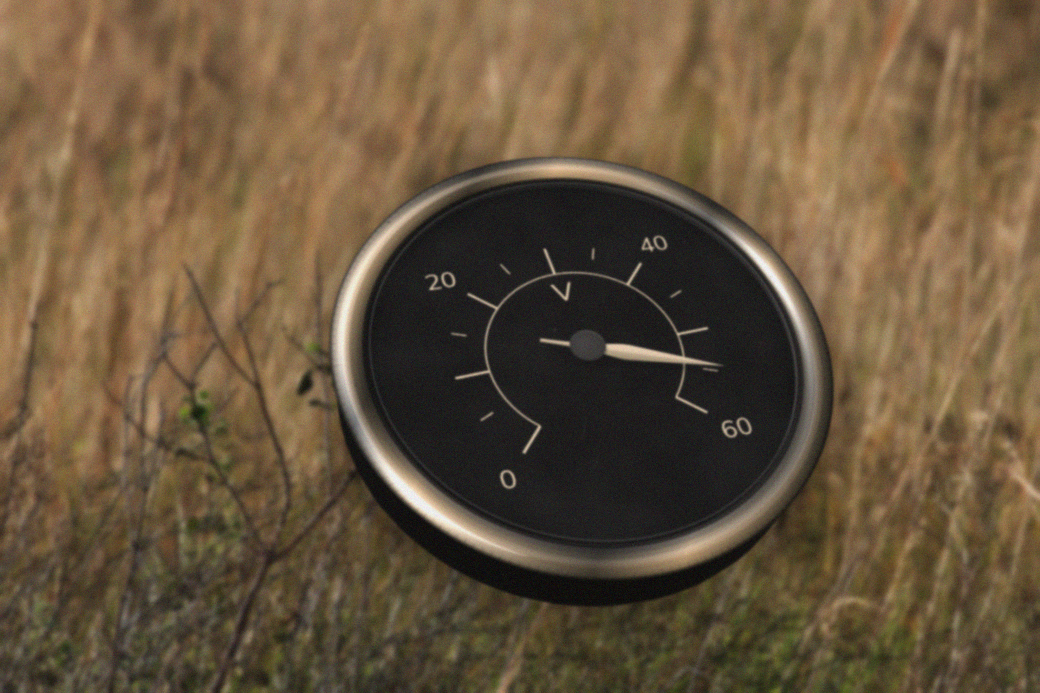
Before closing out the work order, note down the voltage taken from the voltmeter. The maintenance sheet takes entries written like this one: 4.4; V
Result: 55; V
